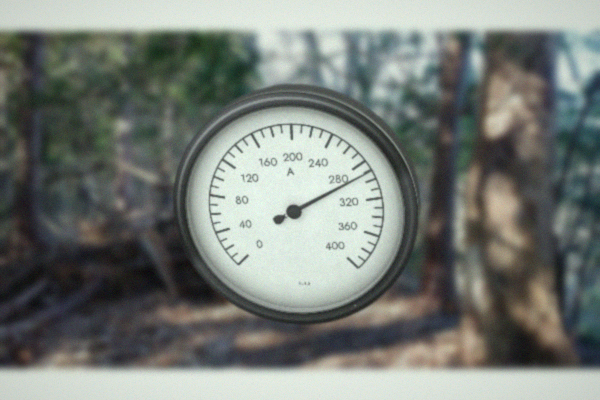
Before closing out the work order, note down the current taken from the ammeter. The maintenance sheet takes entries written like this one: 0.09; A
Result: 290; A
